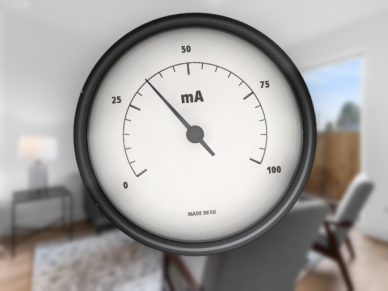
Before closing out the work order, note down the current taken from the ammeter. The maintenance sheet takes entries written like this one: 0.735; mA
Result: 35; mA
